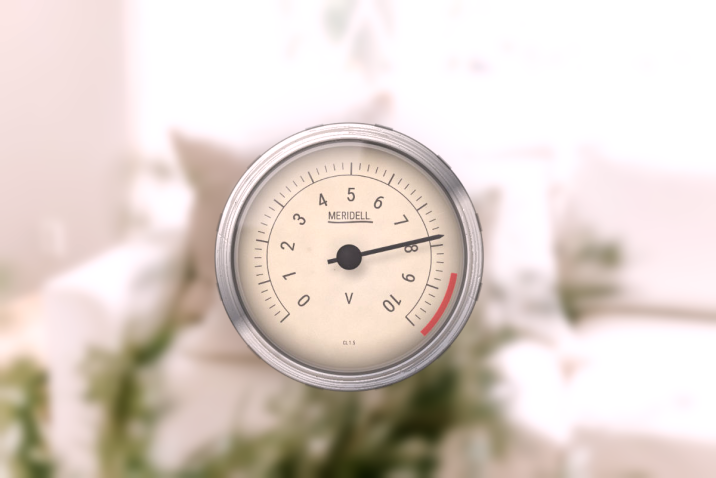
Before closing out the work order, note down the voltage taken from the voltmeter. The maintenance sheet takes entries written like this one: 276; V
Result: 7.8; V
